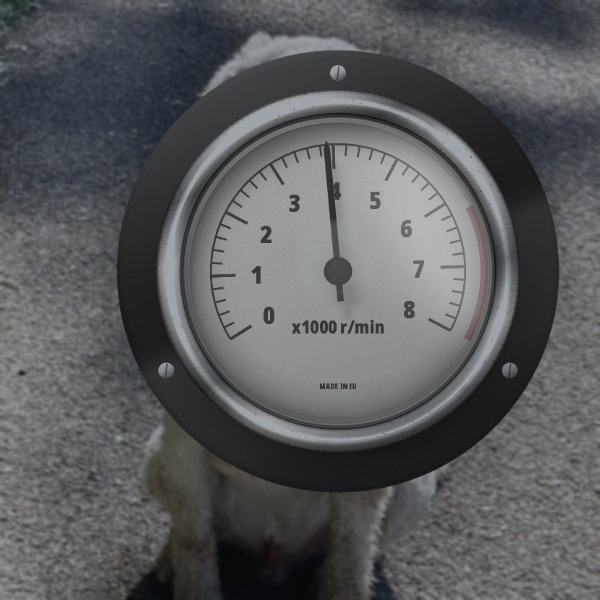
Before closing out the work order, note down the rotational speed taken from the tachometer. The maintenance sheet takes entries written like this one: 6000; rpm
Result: 3900; rpm
